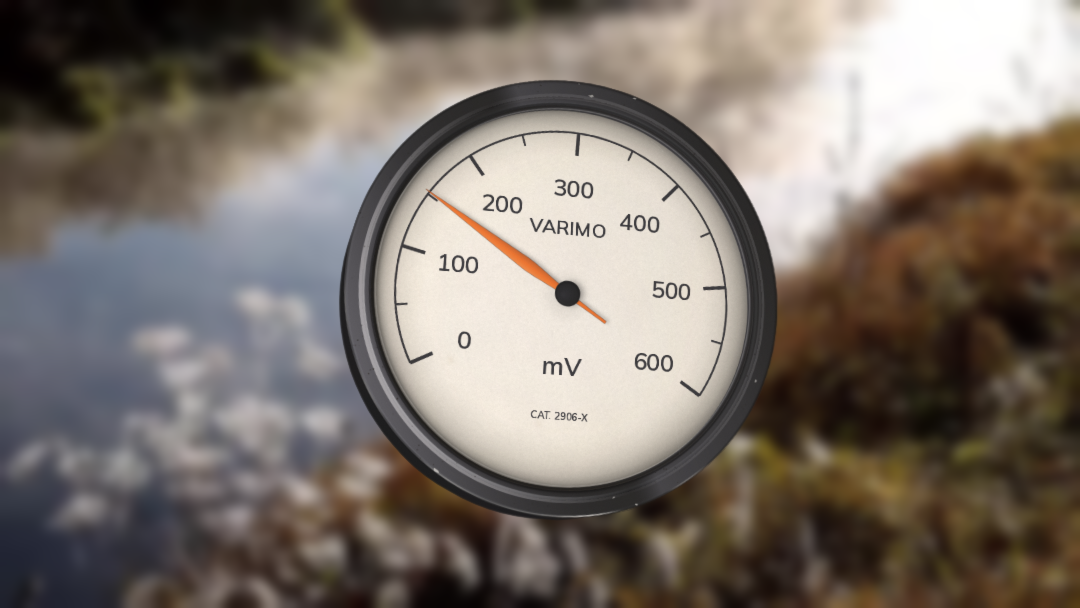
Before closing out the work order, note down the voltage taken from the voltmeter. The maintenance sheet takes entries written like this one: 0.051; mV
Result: 150; mV
